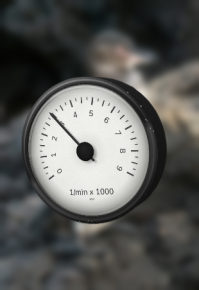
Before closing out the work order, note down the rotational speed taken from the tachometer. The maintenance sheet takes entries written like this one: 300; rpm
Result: 3000; rpm
